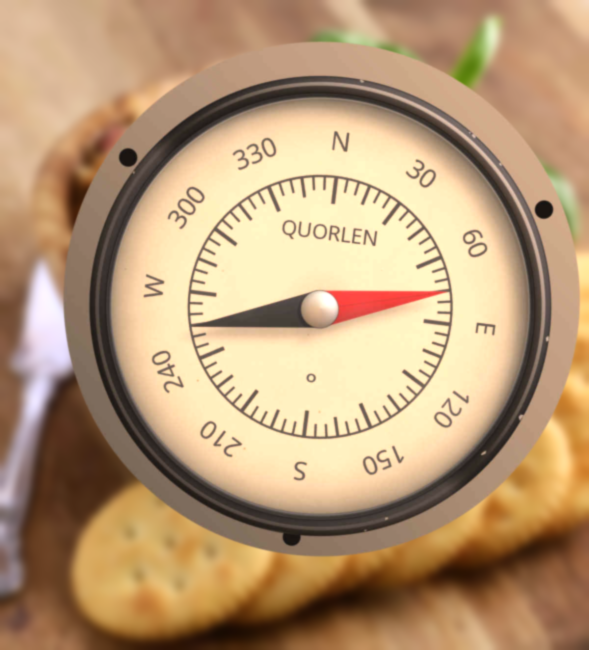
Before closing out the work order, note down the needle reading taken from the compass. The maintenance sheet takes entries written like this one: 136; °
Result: 75; °
